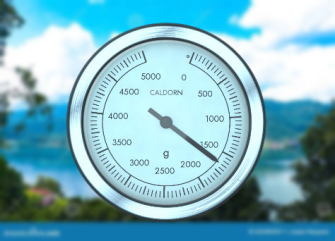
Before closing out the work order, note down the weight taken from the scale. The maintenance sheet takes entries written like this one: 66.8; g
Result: 1650; g
